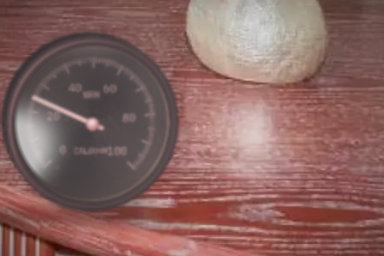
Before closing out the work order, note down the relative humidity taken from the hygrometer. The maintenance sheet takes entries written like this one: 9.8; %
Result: 25; %
